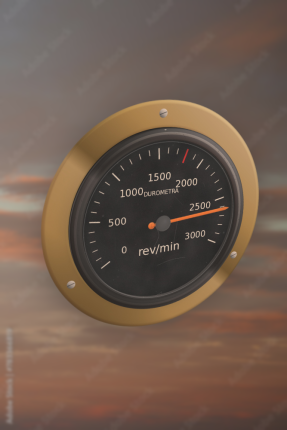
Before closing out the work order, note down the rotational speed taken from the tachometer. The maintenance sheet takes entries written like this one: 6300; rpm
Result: 2600; rpm
